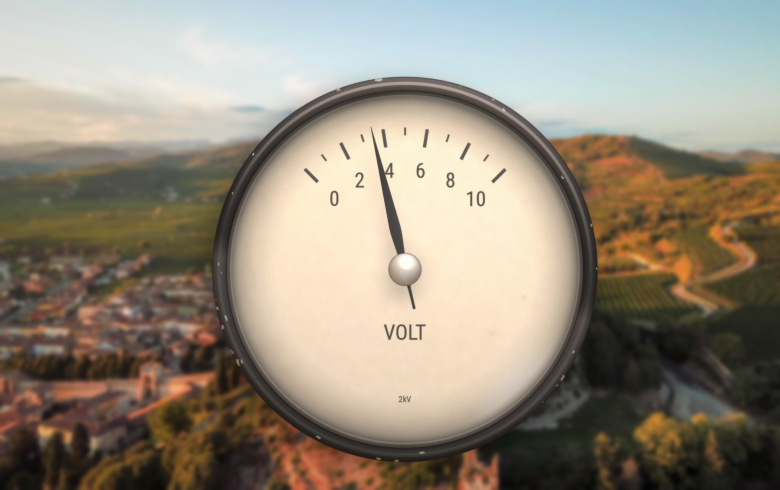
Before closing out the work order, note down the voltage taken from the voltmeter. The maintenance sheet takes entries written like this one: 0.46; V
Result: 3.5; V
